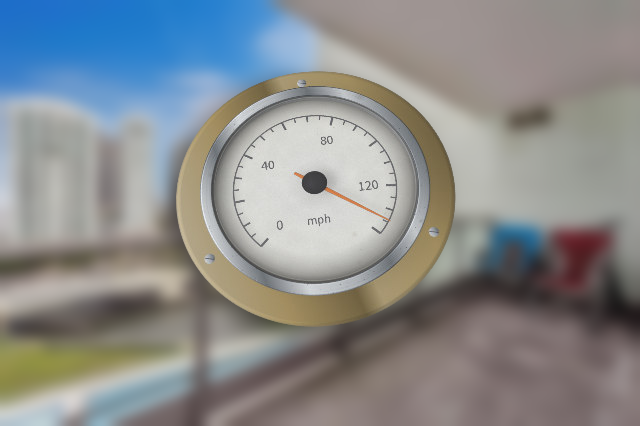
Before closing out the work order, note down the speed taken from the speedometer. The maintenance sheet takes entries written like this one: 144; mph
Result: 135; mph
